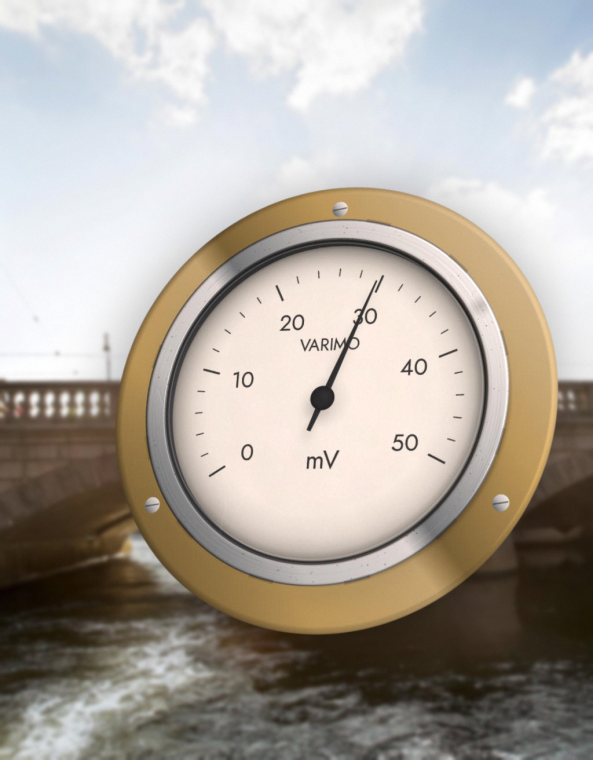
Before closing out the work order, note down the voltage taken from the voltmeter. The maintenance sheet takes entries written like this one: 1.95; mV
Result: 30; mV
